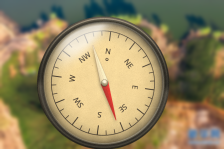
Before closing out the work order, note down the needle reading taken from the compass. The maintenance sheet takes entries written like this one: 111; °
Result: 155; °
